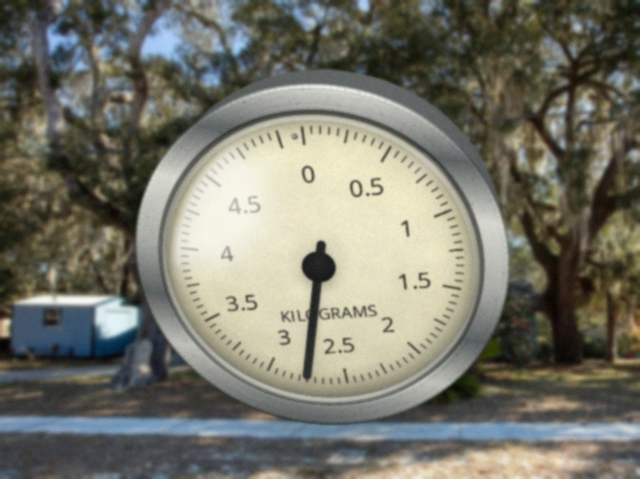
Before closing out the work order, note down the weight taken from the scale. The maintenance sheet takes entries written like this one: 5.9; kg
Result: 2.75; kg
